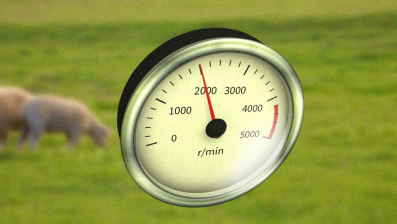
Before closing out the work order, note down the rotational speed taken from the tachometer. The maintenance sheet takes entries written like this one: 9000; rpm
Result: 2000; rpm
